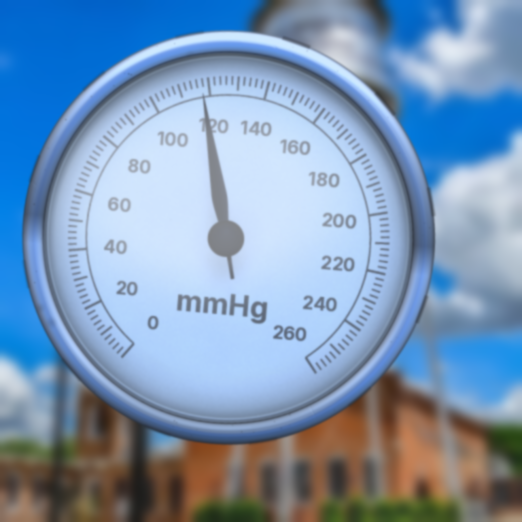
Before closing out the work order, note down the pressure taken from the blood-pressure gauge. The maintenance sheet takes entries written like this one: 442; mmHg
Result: 118; mmHg
